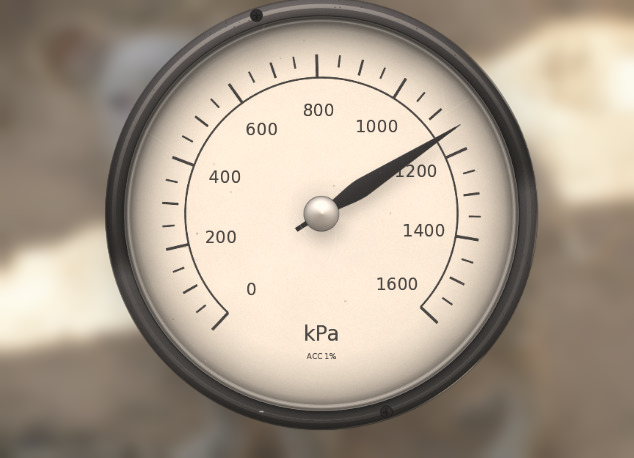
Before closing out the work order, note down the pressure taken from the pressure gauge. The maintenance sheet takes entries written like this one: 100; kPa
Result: 1150; kPa
